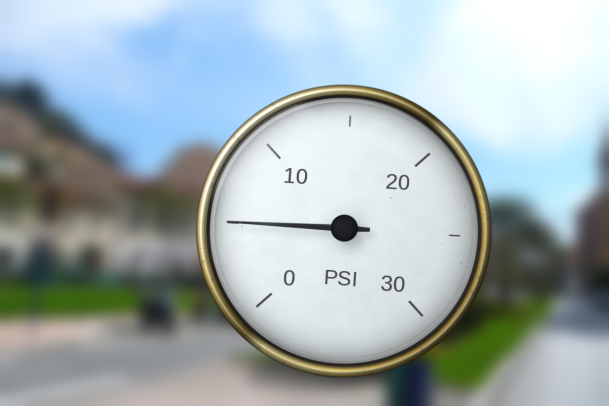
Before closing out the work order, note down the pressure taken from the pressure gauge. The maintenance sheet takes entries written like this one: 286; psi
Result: 5; psi
